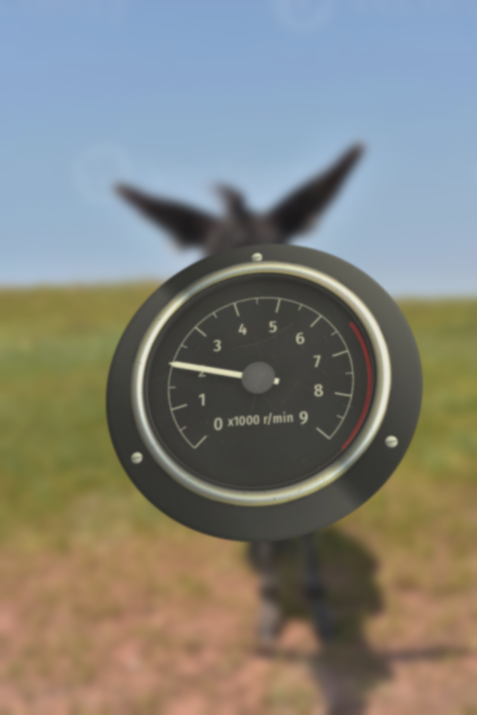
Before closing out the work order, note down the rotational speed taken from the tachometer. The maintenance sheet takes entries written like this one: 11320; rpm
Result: 2000; rpm
